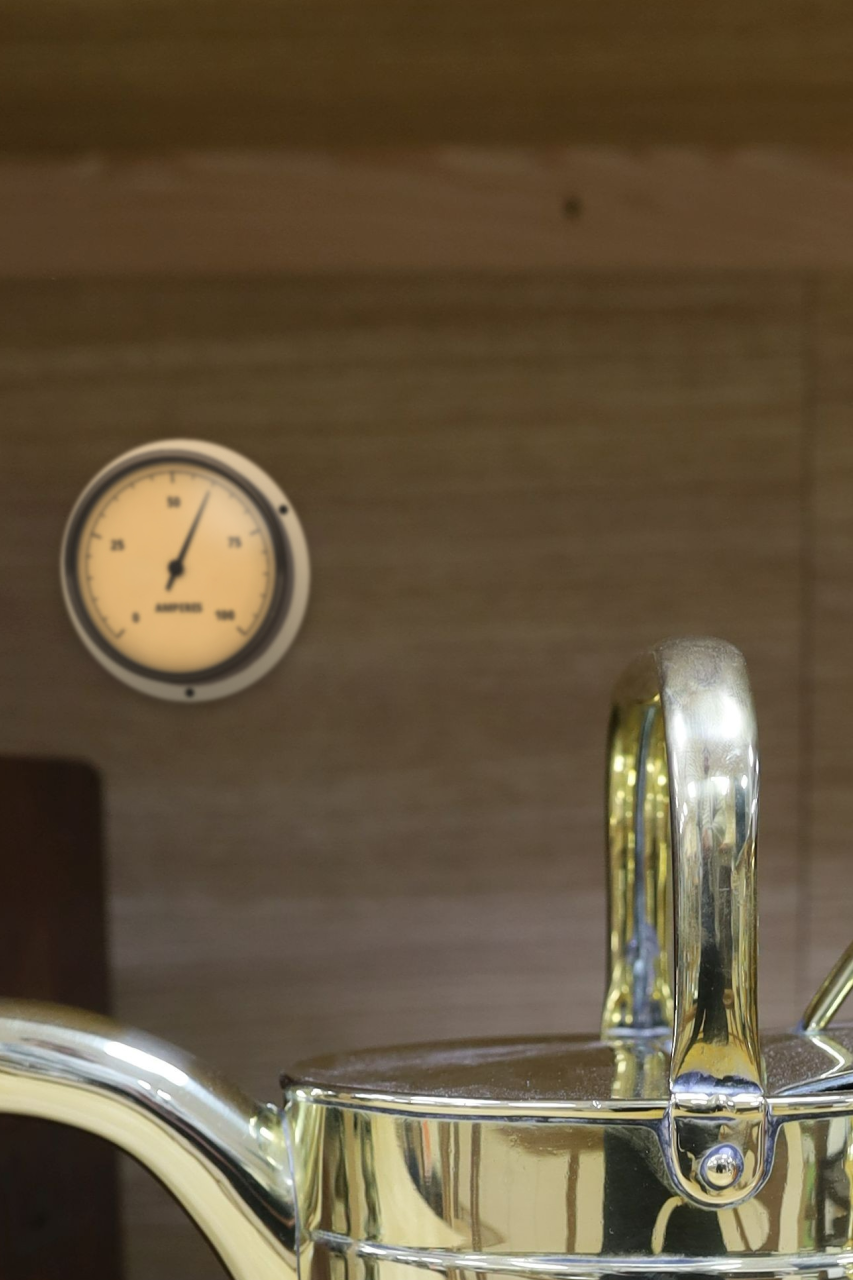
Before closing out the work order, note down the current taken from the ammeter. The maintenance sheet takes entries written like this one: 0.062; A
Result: 60; A
